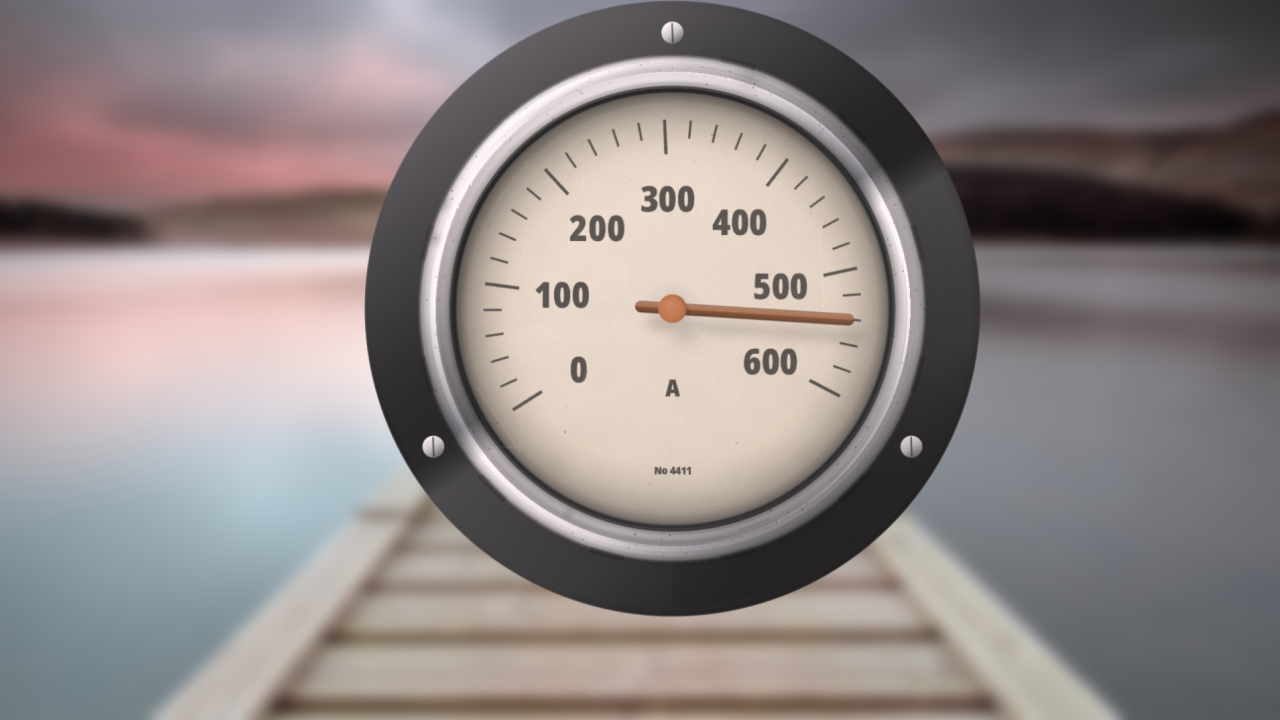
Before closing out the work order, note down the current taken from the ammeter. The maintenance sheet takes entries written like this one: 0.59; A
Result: 540; A
